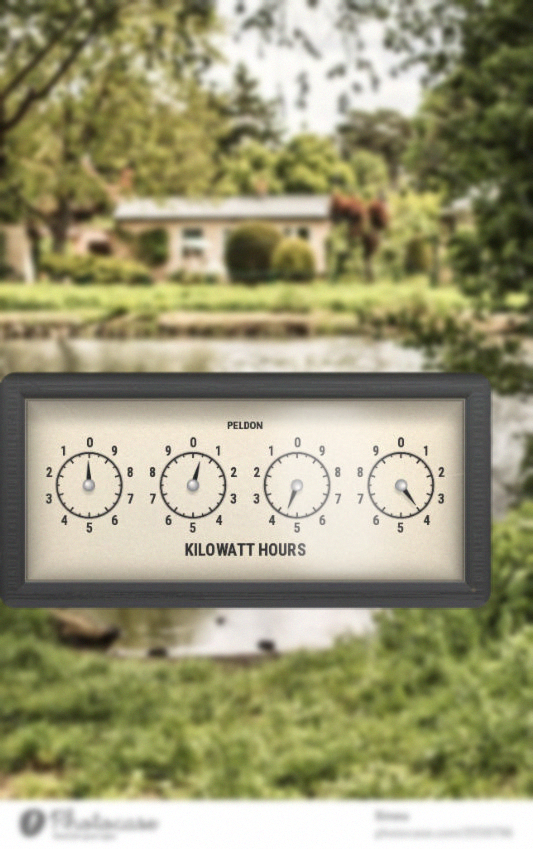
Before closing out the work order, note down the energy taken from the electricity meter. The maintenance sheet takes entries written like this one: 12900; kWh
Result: 44; kWh
